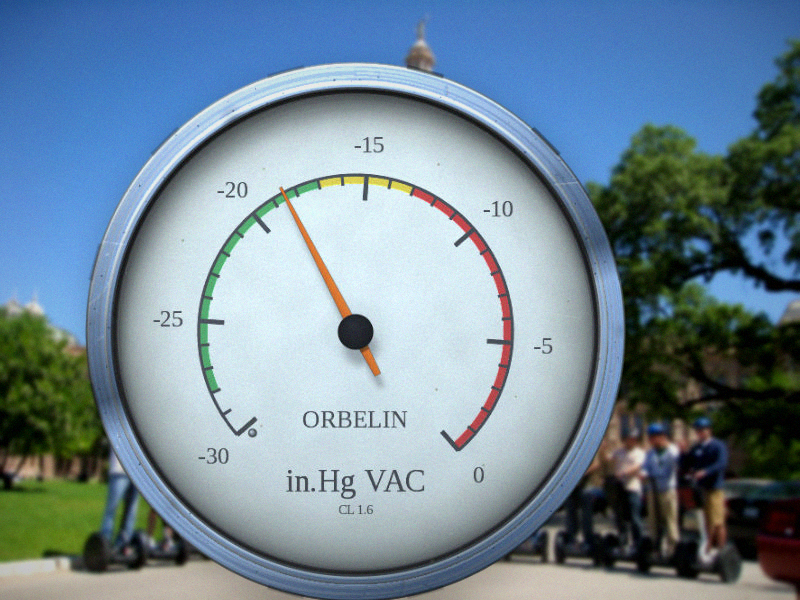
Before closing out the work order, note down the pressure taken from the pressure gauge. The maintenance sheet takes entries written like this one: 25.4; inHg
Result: -18.5; inHg
